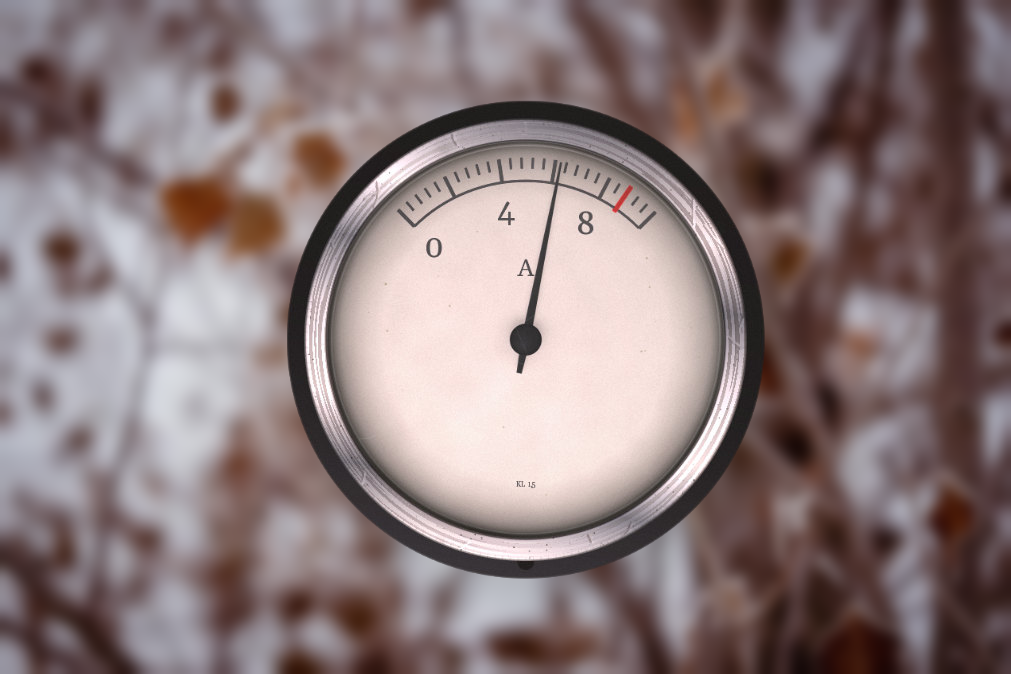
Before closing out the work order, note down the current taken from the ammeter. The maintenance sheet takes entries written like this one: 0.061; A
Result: 6.2; A
